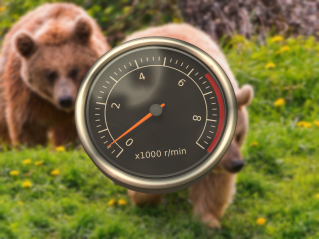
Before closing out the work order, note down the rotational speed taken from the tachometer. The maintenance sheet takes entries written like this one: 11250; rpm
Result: 400; rpm
